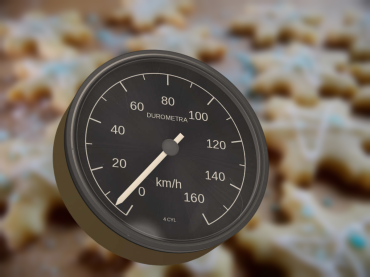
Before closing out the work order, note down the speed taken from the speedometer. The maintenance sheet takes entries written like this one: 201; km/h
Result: 5; km/h
